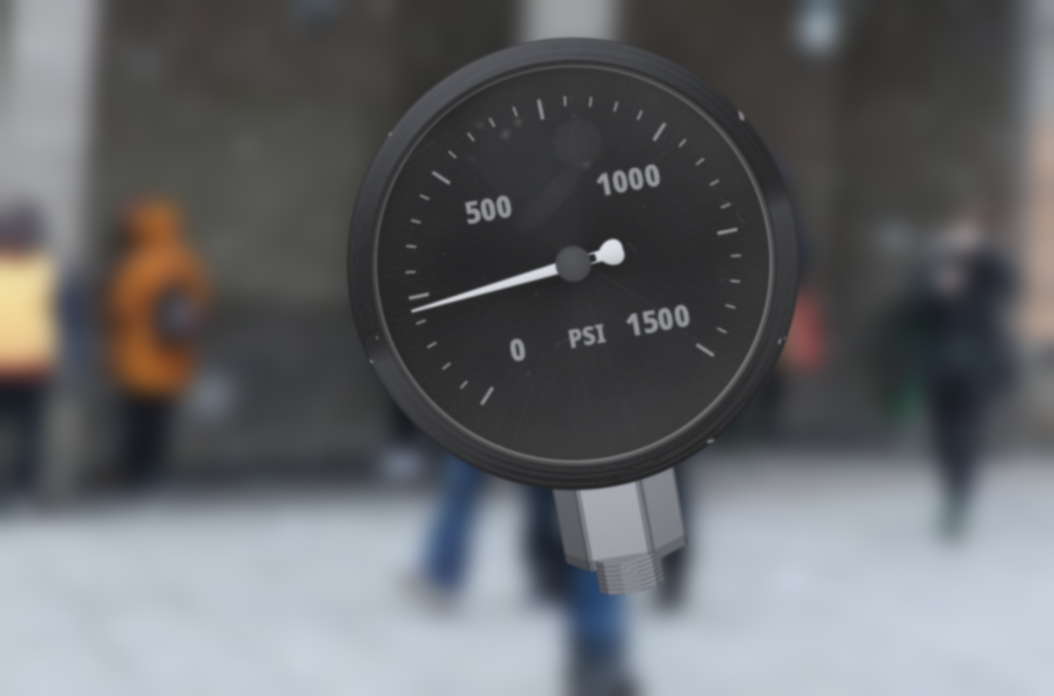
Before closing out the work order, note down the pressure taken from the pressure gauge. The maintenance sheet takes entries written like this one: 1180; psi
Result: 225; psi
